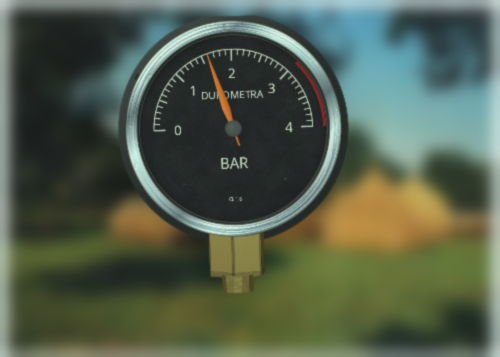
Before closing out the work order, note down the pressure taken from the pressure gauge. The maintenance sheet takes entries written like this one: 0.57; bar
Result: 1.6; bar
